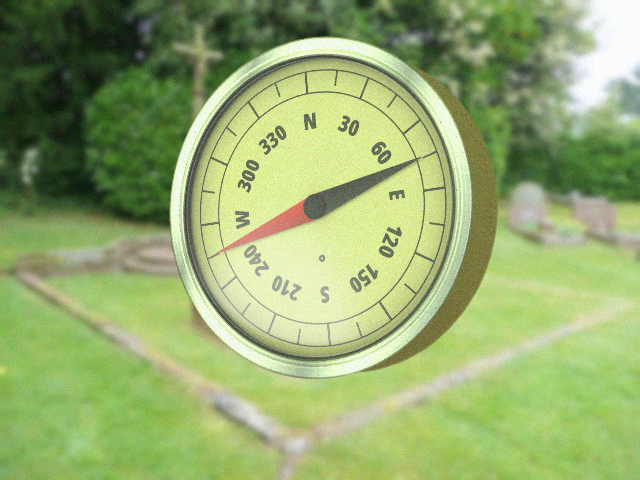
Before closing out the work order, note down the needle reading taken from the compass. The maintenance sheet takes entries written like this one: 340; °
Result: 255; °
